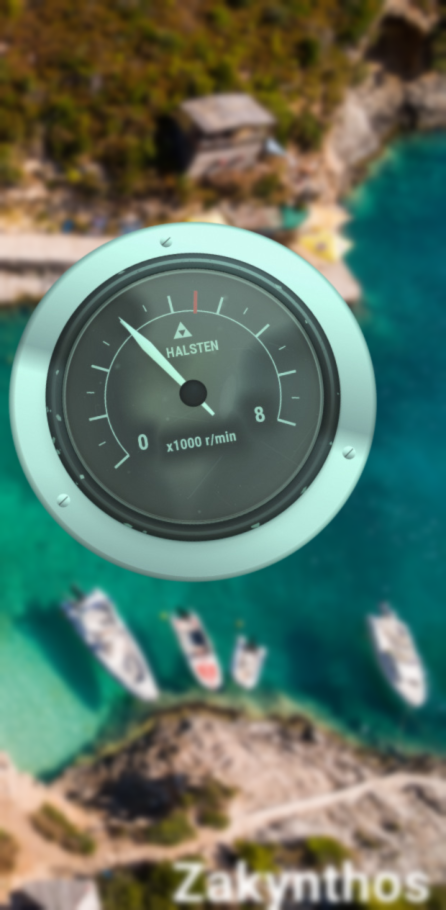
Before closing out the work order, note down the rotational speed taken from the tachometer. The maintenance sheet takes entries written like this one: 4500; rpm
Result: 3000; rpm
